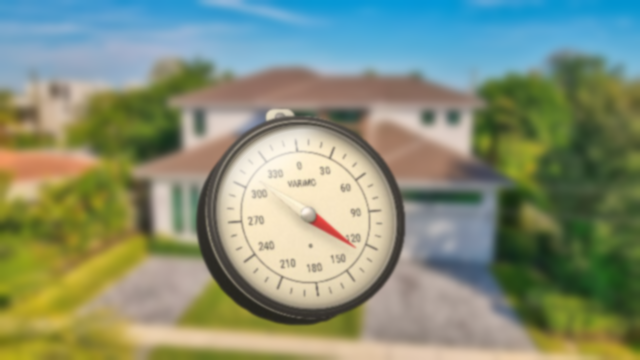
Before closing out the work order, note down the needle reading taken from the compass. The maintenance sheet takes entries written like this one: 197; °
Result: 130; °
